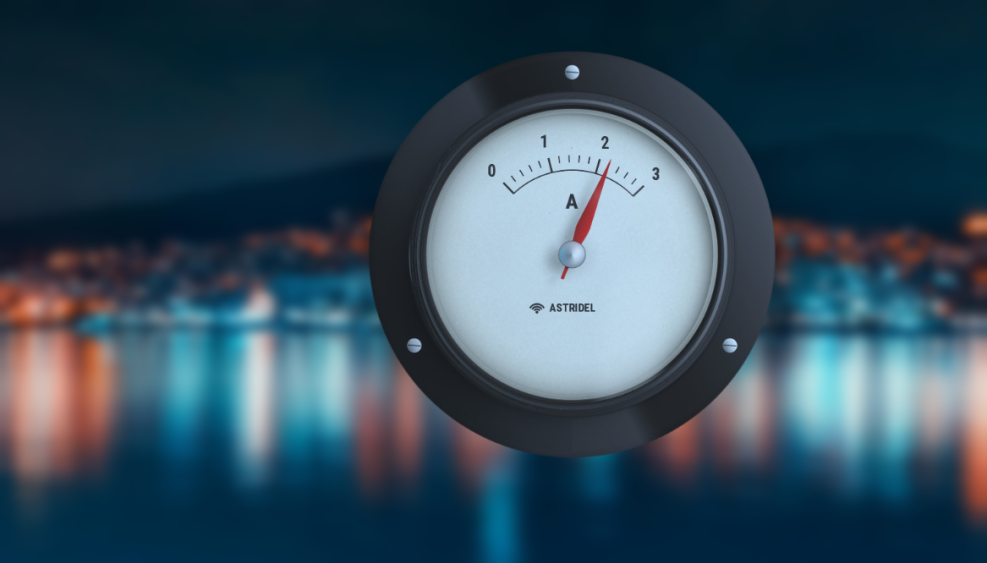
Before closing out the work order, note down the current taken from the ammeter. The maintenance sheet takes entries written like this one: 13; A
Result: 2.2; A
